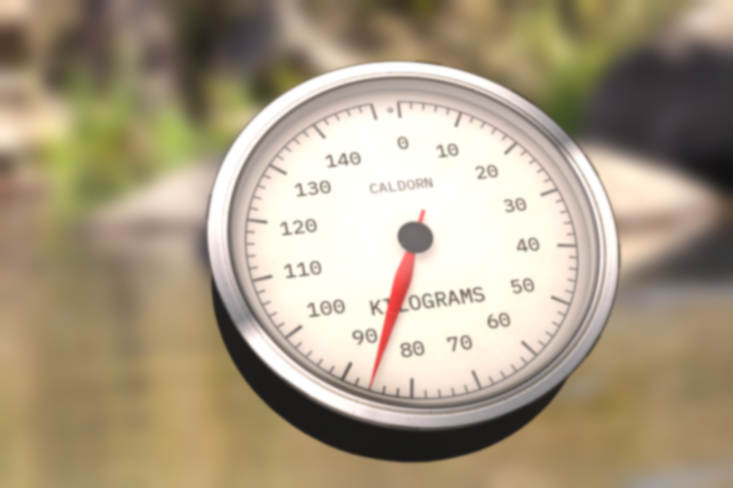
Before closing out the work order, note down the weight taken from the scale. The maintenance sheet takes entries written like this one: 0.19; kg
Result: 86; kg
